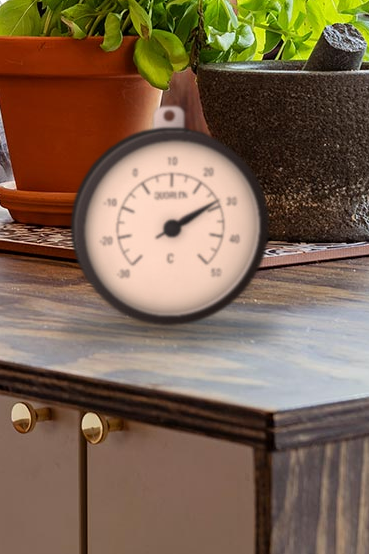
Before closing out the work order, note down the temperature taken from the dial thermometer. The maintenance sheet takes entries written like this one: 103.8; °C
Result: 27.5; °C
